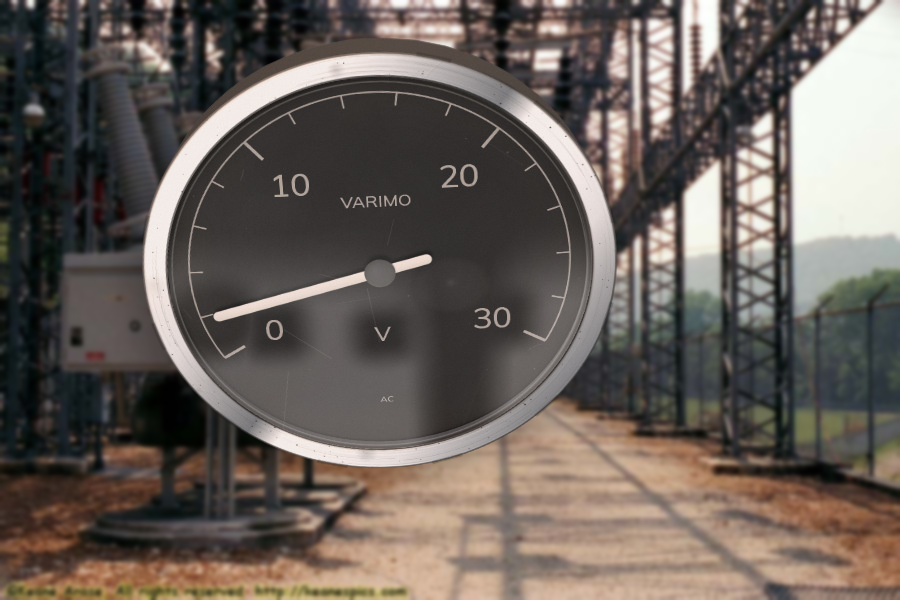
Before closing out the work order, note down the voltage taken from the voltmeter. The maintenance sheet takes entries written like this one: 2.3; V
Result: 2; V
